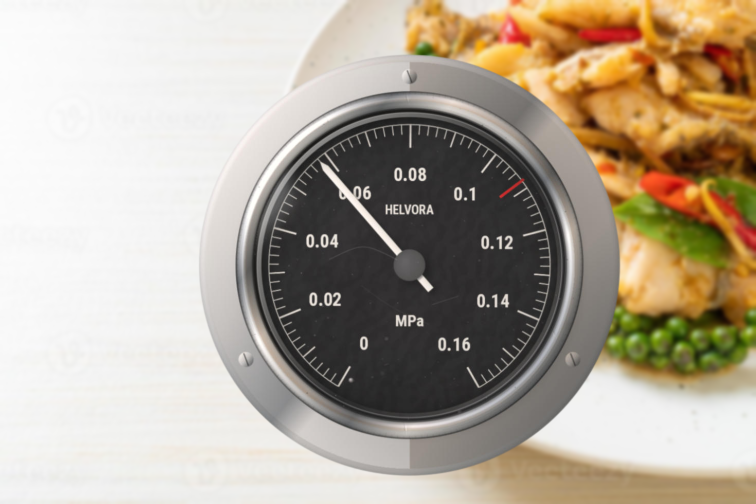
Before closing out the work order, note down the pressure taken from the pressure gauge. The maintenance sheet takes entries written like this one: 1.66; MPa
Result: 0.058; MPa
